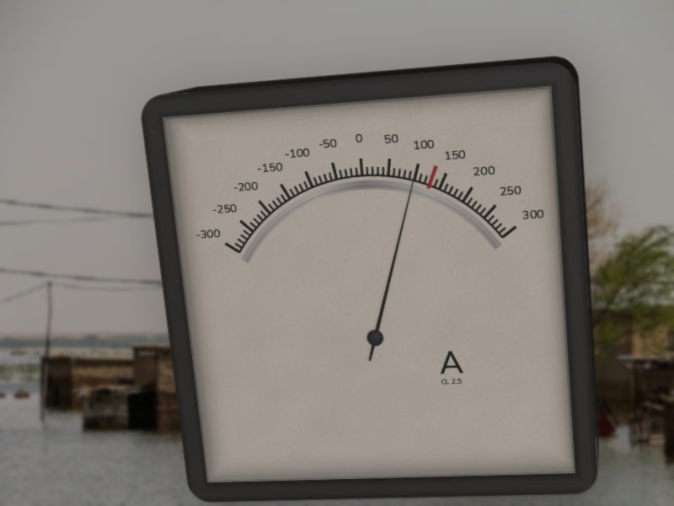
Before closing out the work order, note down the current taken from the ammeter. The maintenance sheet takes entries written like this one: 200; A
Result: 100; A
